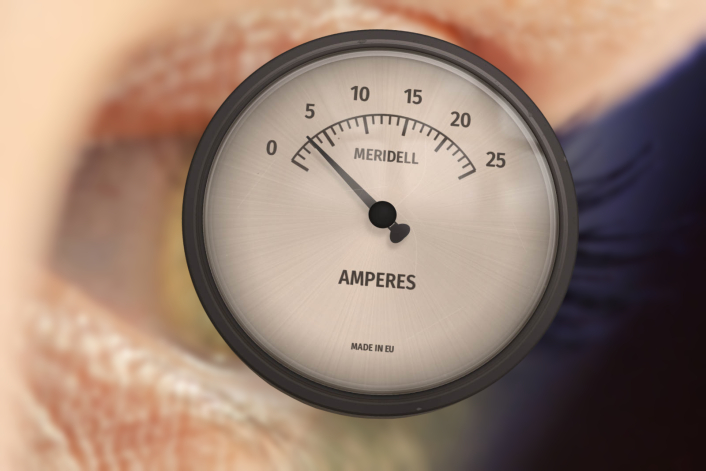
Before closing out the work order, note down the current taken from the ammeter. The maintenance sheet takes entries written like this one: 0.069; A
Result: 3; A
